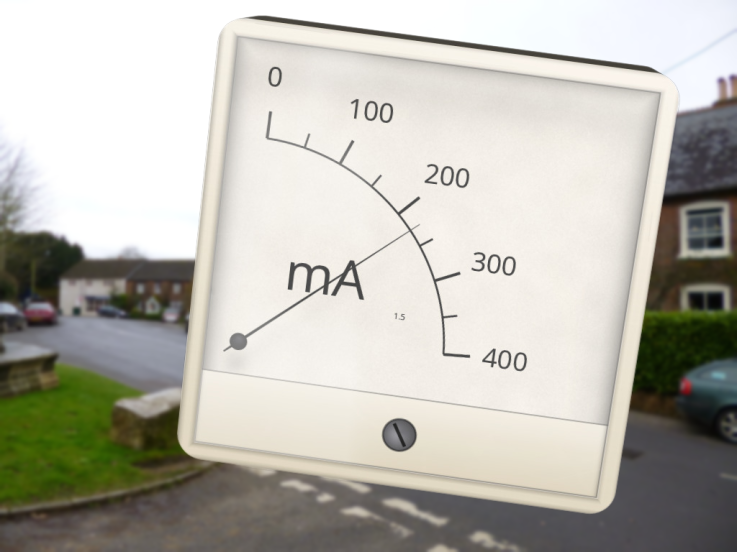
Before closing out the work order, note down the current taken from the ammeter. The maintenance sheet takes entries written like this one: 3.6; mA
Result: 225; mA
